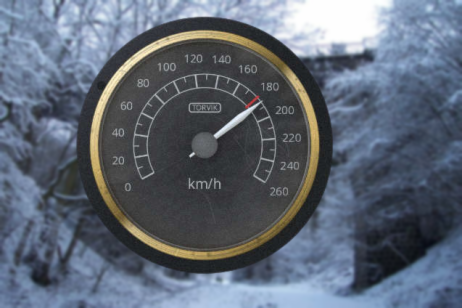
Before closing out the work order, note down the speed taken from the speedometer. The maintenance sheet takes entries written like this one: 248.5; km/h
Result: 185; km/h
